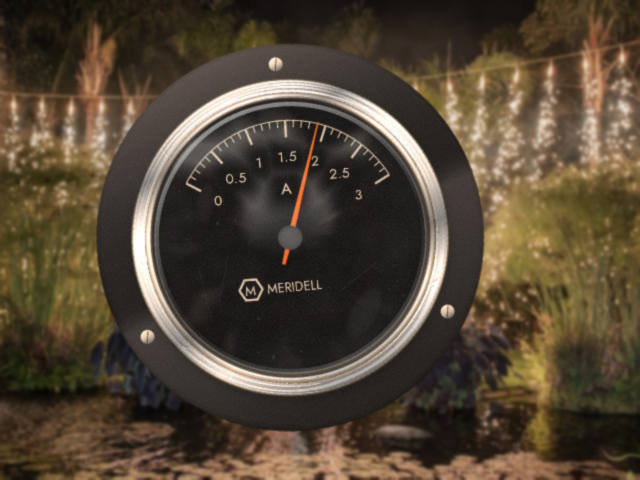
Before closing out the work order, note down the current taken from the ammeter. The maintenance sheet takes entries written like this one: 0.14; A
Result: 1.9; A
